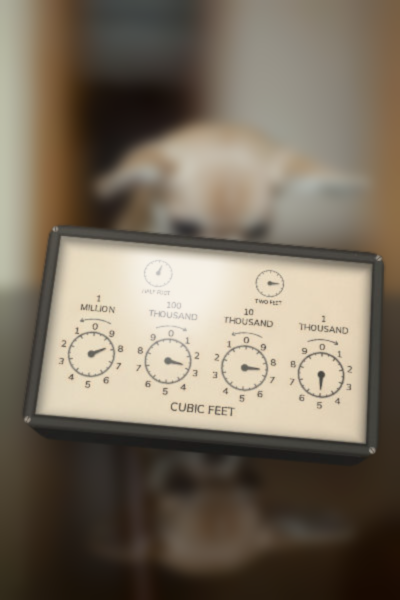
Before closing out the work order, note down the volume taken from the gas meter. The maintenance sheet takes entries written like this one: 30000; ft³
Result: 827500; ft³
